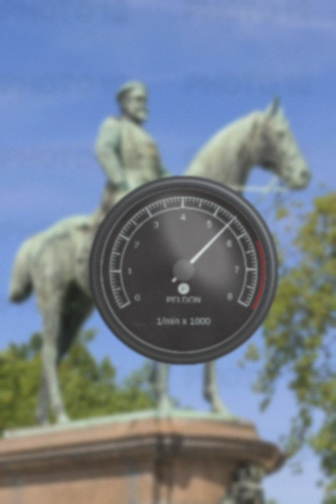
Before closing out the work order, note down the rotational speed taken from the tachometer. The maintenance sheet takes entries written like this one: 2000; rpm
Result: 5500; rpm
